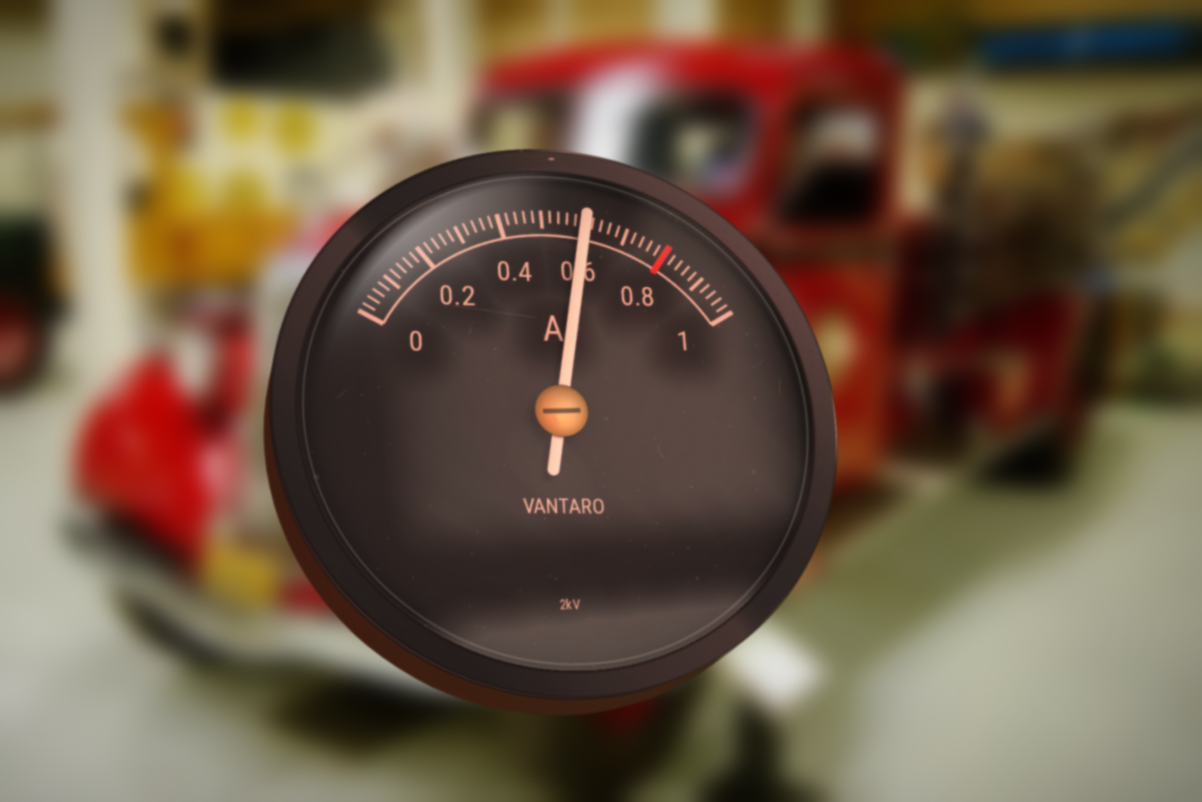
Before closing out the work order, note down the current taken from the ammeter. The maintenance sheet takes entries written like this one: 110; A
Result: 0.6; A
